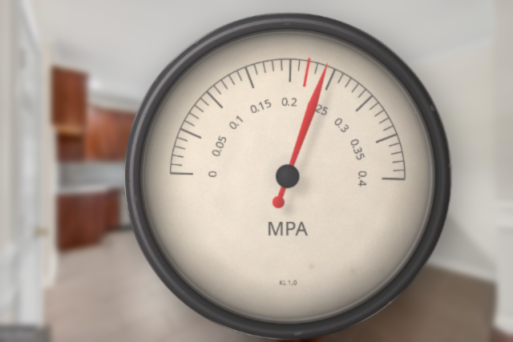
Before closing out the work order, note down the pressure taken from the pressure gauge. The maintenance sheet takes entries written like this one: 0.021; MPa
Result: 0.24; MPa
